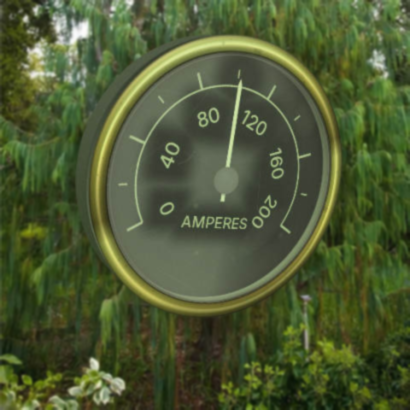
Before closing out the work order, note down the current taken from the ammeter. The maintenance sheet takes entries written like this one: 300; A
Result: 100; A
